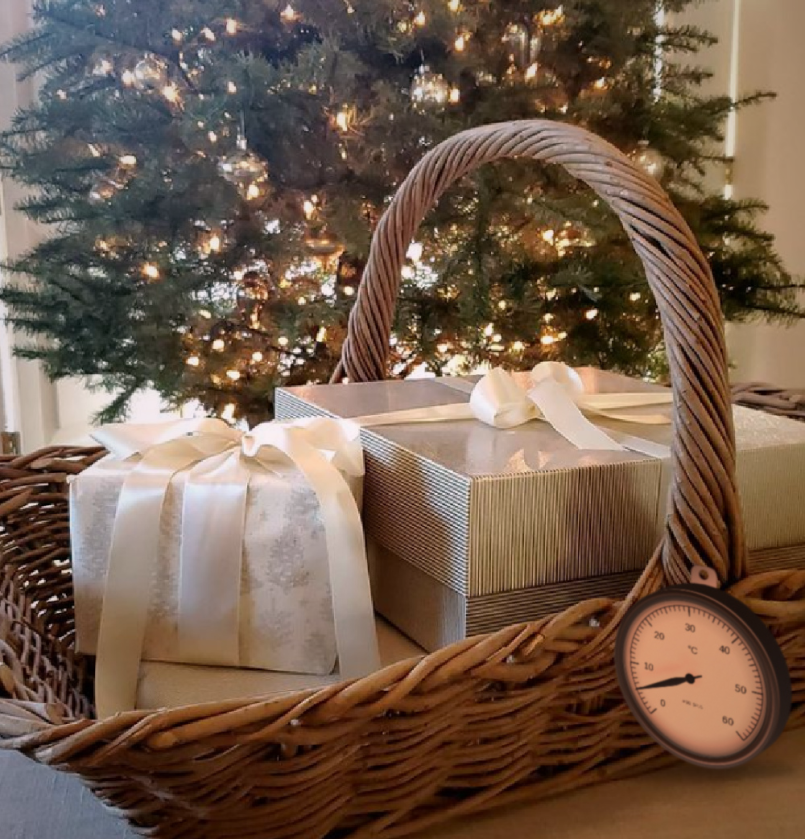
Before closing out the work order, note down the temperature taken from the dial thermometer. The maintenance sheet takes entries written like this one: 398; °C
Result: 5; °C
